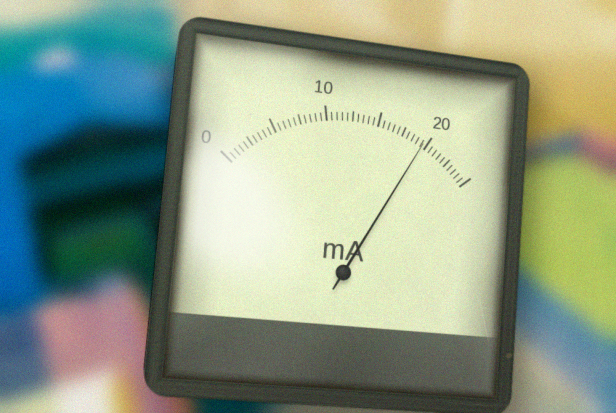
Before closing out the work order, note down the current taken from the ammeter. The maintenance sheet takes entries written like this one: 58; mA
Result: 19.5; mA
